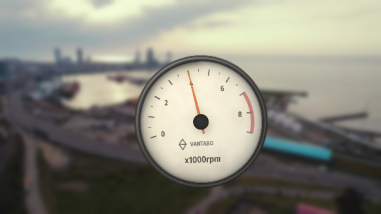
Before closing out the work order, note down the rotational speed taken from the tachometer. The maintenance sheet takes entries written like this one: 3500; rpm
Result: 4000; rpm
